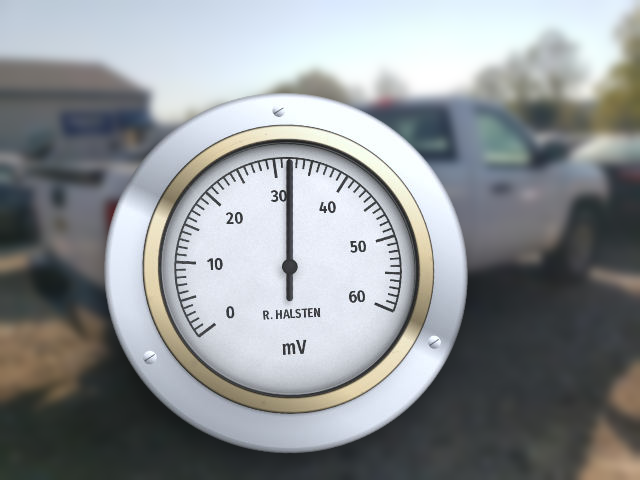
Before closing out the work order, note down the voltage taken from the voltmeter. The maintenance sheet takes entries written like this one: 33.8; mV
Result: 32; mV
